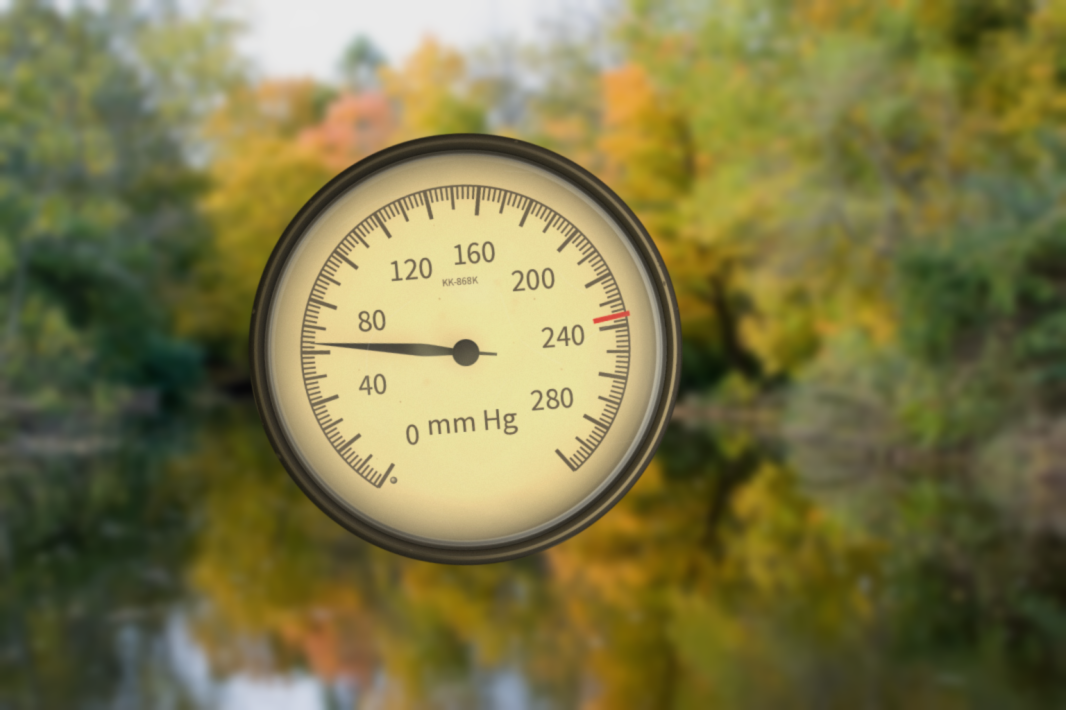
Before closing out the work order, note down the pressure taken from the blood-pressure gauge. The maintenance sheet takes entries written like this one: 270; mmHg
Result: 64; mmHg
